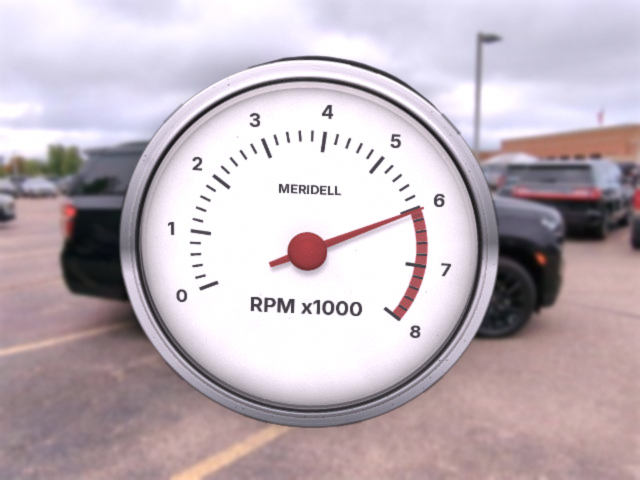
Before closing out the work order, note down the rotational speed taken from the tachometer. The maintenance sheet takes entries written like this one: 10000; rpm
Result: 6000; rpm
